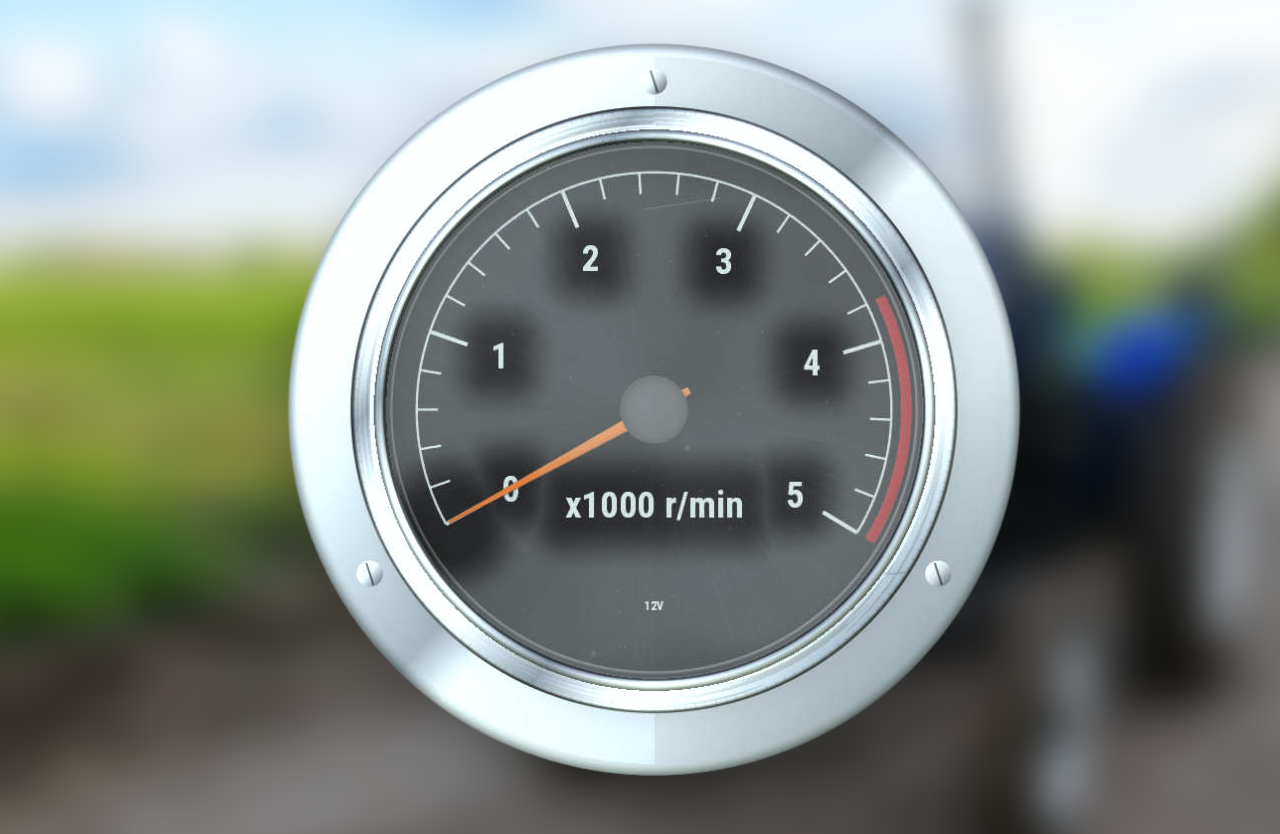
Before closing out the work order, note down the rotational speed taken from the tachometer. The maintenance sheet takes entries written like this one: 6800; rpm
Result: 0; rpm
